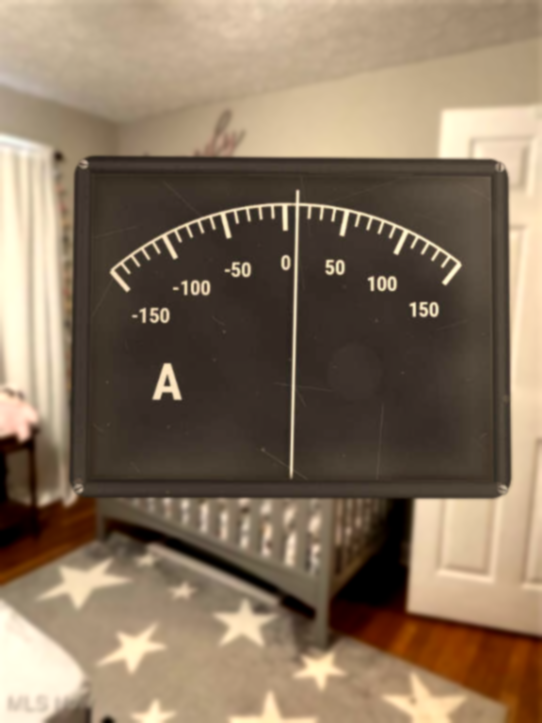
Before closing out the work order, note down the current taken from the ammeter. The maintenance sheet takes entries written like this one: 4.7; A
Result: 10; A
